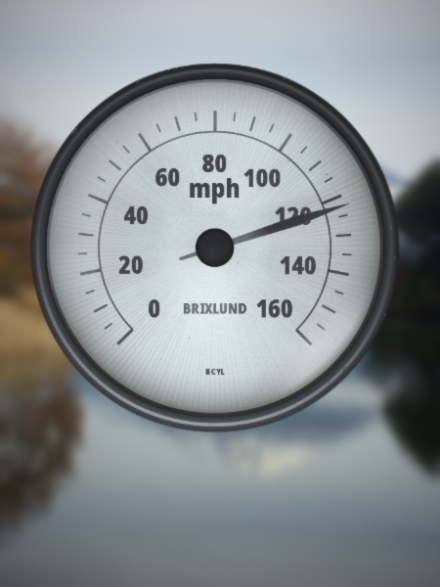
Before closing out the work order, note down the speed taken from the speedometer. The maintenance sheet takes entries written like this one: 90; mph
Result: 122.5; mph
